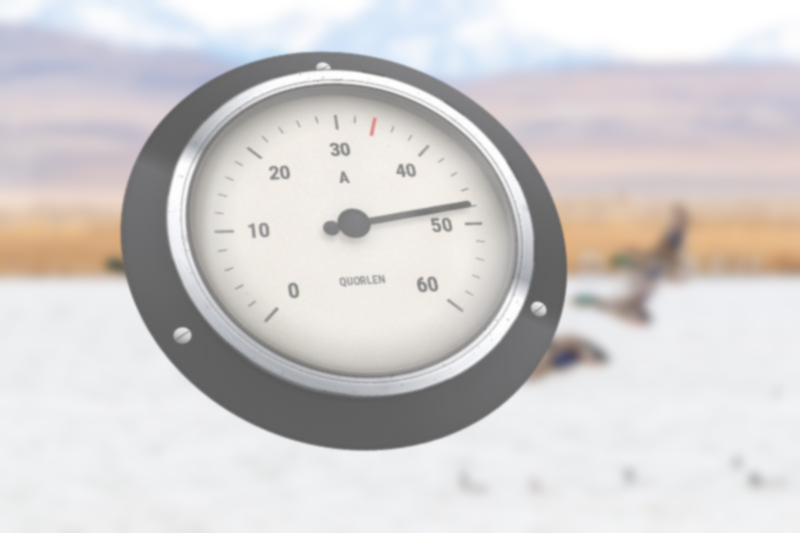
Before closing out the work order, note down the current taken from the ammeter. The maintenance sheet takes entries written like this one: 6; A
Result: 48; A
